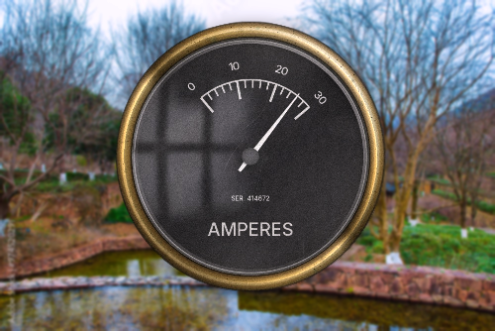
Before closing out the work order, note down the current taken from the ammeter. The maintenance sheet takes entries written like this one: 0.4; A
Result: 26; A
